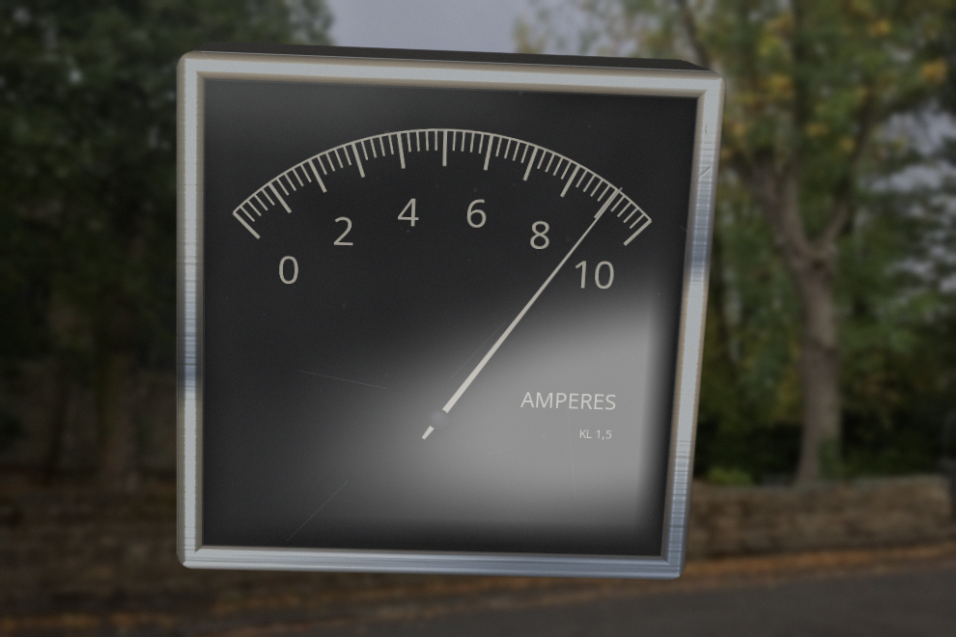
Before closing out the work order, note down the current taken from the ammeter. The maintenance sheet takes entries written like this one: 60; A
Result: 9; A
